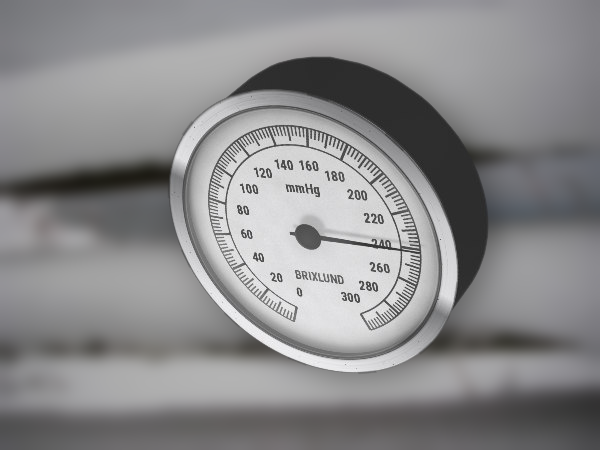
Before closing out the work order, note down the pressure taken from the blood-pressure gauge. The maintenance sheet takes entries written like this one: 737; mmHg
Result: 240; mmHg
